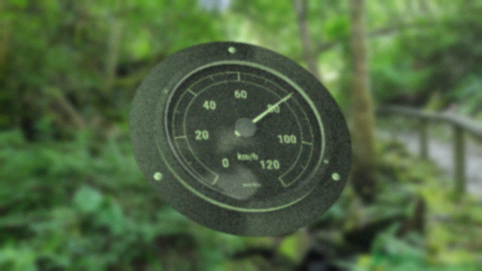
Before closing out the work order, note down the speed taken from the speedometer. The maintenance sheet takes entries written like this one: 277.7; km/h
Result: 80; km/h
